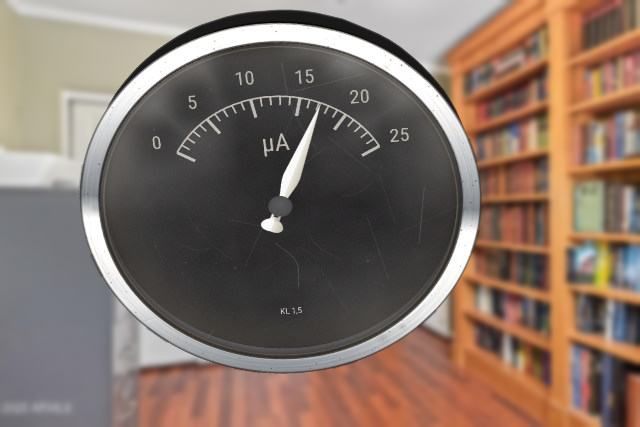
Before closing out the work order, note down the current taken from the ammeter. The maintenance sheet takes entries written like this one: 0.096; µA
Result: 17; µA
